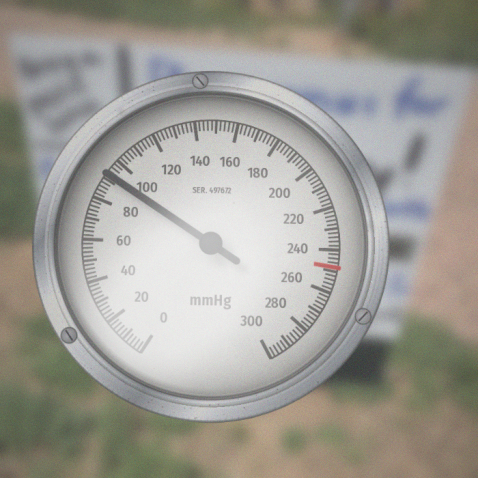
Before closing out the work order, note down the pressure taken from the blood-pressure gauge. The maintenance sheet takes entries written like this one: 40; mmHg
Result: 92; mmHg
